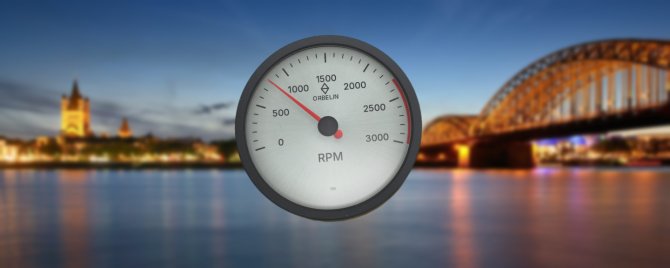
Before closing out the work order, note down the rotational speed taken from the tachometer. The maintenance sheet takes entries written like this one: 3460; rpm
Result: 800; rpm
